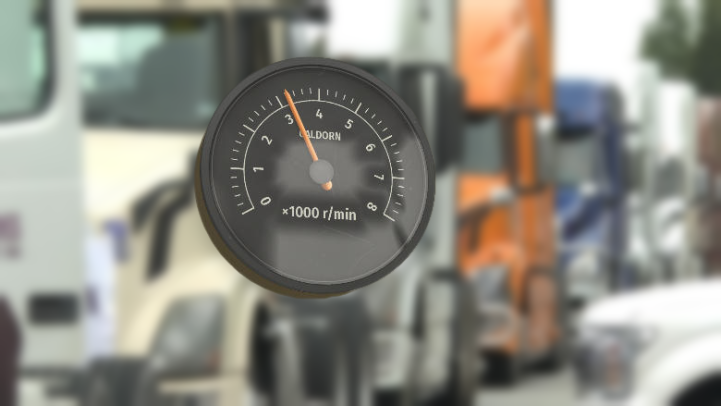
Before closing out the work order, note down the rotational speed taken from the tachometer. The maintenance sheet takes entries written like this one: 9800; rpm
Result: 3200; rpm
